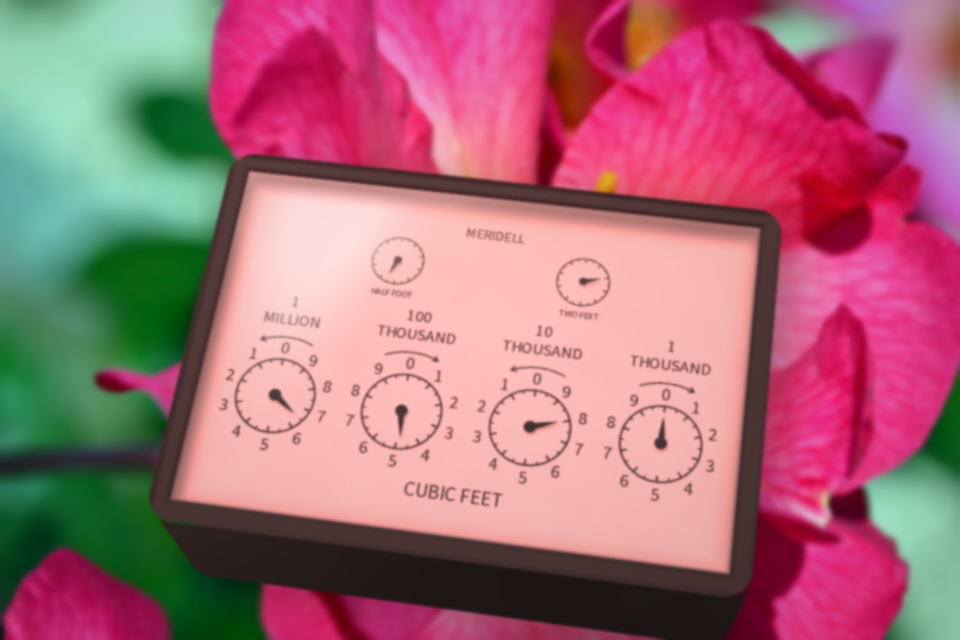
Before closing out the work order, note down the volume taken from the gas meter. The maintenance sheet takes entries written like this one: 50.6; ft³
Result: 648000; ft³
